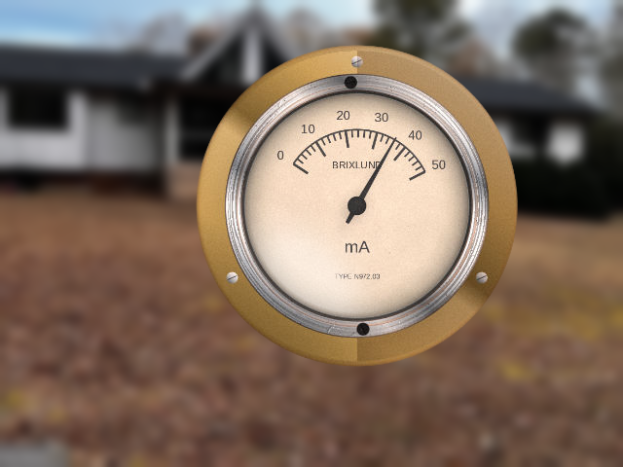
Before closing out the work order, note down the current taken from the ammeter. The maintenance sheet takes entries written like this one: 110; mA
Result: 36; mA
